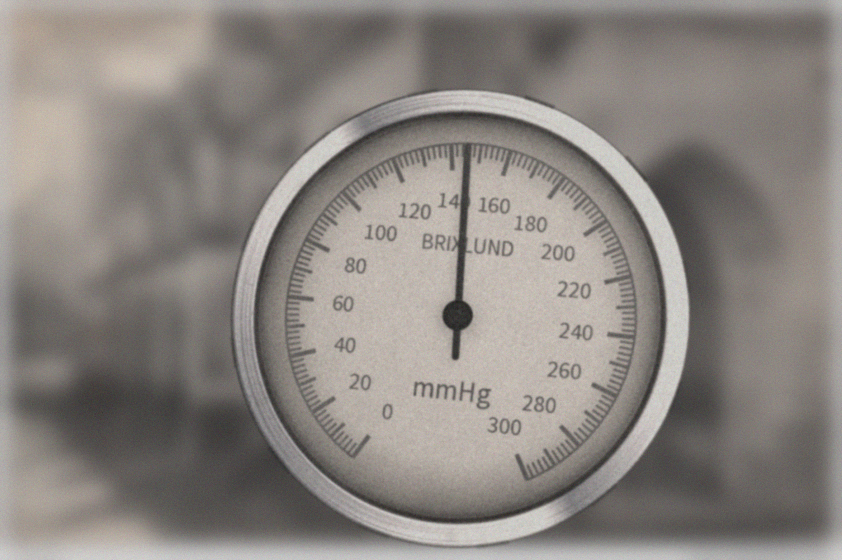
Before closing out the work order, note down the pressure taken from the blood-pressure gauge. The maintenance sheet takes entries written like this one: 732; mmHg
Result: 146; mmHg
